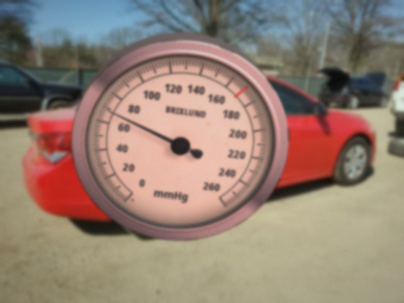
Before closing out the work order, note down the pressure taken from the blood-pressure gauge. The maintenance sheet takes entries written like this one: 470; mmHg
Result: 70; mmHg
